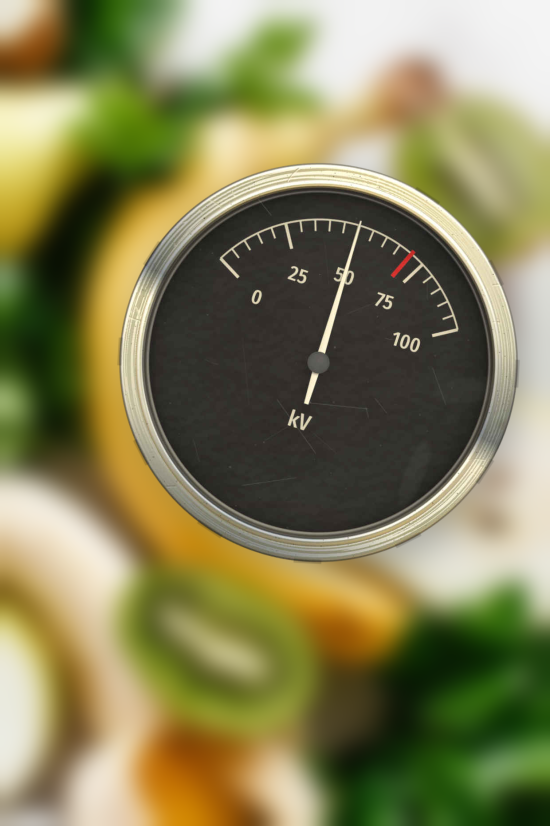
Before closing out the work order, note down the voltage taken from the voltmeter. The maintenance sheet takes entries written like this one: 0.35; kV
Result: 50; kV
